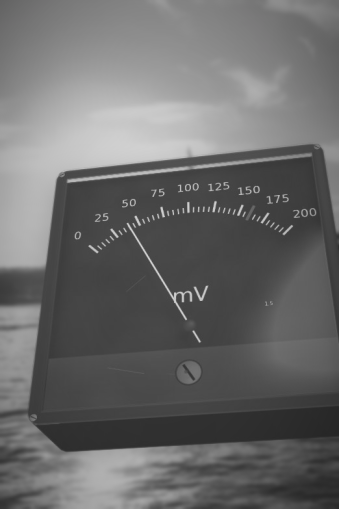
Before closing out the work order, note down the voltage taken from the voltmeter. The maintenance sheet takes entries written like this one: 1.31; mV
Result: 40; mV
